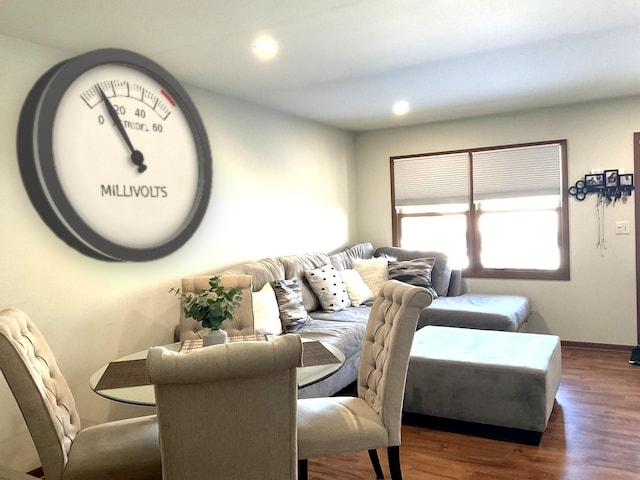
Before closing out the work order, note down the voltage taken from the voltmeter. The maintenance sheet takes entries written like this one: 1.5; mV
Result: 10; mV
